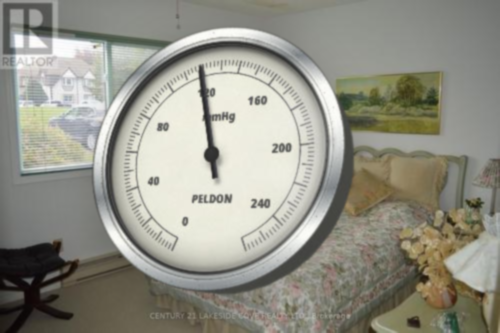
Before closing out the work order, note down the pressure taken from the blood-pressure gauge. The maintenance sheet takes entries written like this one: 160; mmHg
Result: 120; mmHg
